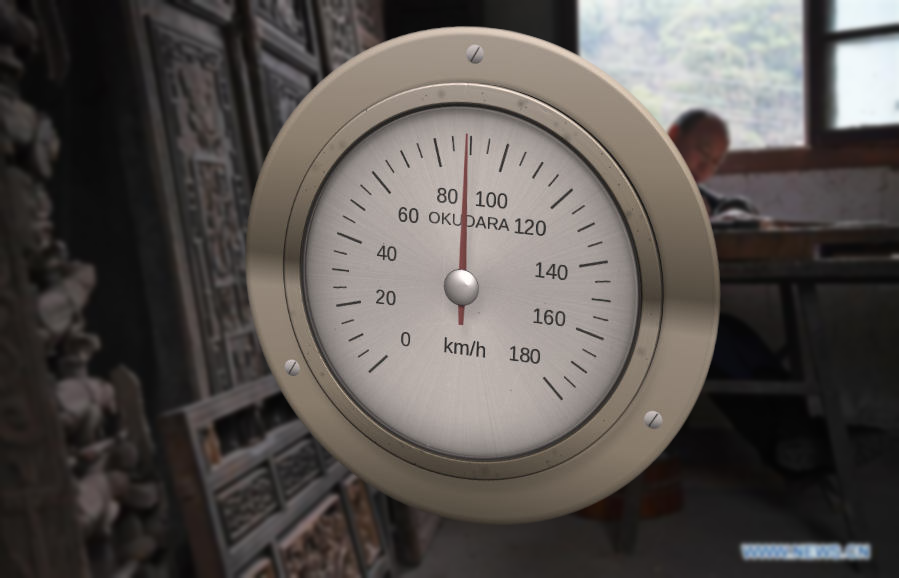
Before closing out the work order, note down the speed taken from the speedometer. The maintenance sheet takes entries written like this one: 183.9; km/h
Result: 90; km/h
